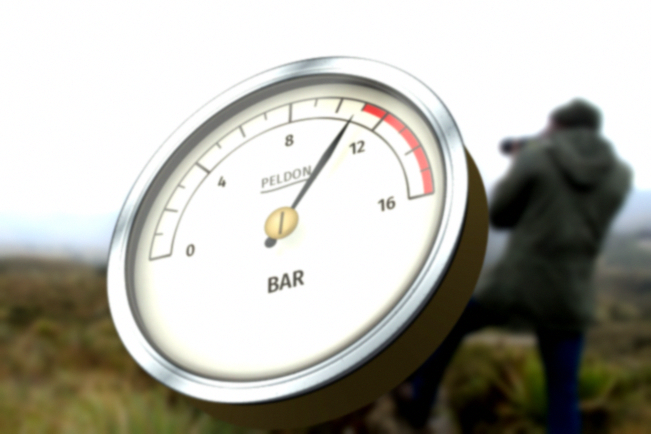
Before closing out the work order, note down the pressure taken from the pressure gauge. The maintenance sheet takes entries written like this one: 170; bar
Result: 11; bar
